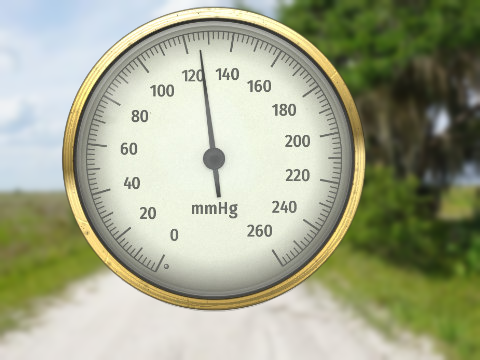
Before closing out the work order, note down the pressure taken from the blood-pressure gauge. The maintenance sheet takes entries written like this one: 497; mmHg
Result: 126; mmHg
